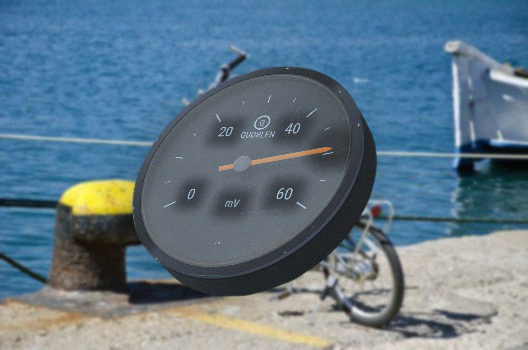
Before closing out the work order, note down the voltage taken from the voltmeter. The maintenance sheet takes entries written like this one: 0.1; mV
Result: 50; mV
